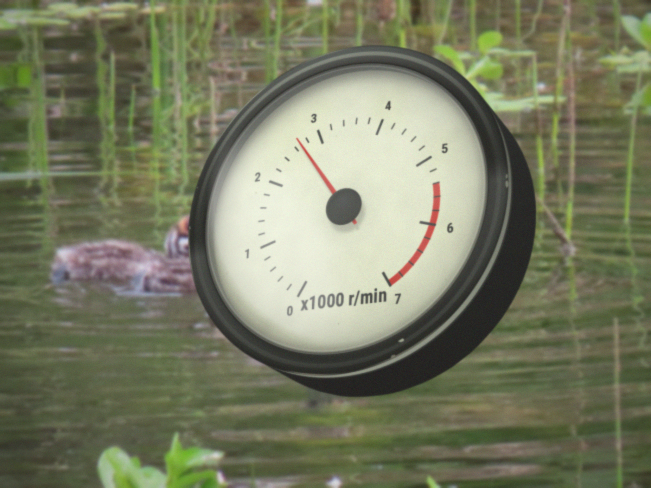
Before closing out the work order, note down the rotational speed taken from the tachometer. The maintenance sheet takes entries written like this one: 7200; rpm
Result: 2700; rpm
